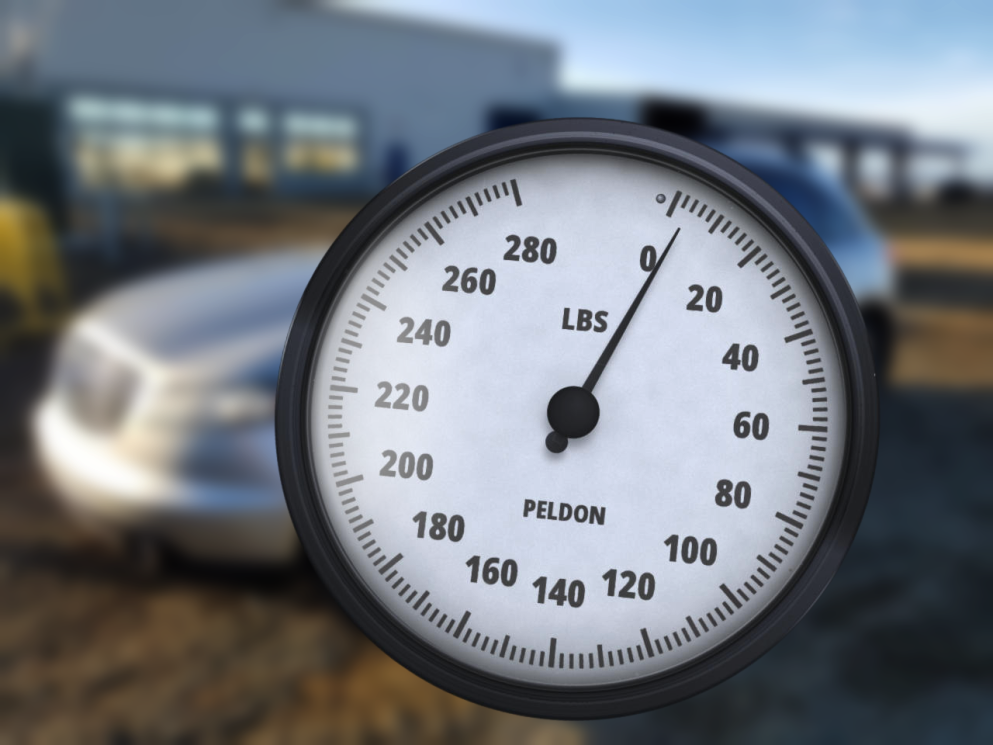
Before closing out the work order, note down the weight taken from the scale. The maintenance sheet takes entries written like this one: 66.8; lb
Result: 4; lb
